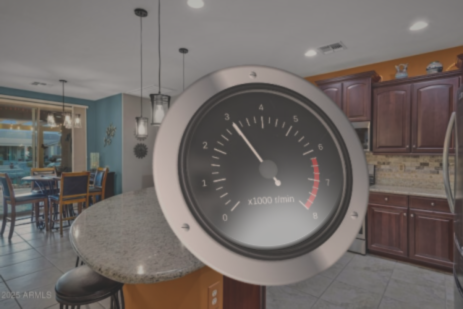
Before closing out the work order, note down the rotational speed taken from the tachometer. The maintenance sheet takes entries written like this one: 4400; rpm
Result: 3000; rpm
